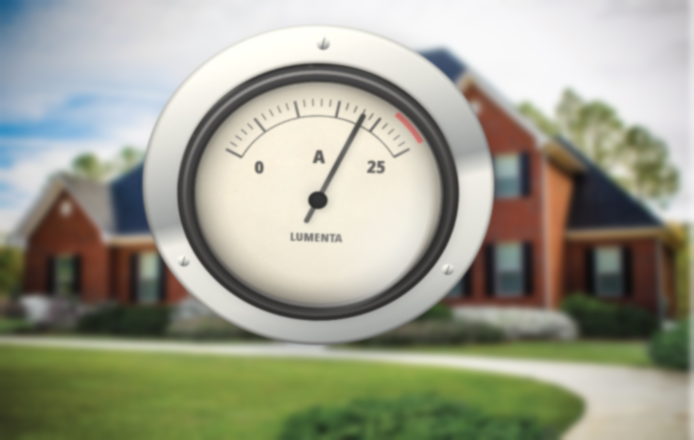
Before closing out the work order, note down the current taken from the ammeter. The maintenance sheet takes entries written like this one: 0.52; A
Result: 18; A
